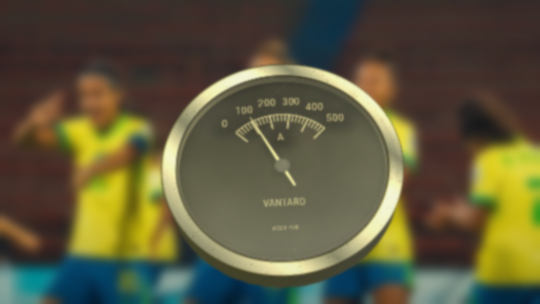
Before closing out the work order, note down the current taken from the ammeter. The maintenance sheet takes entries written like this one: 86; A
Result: 100; A
